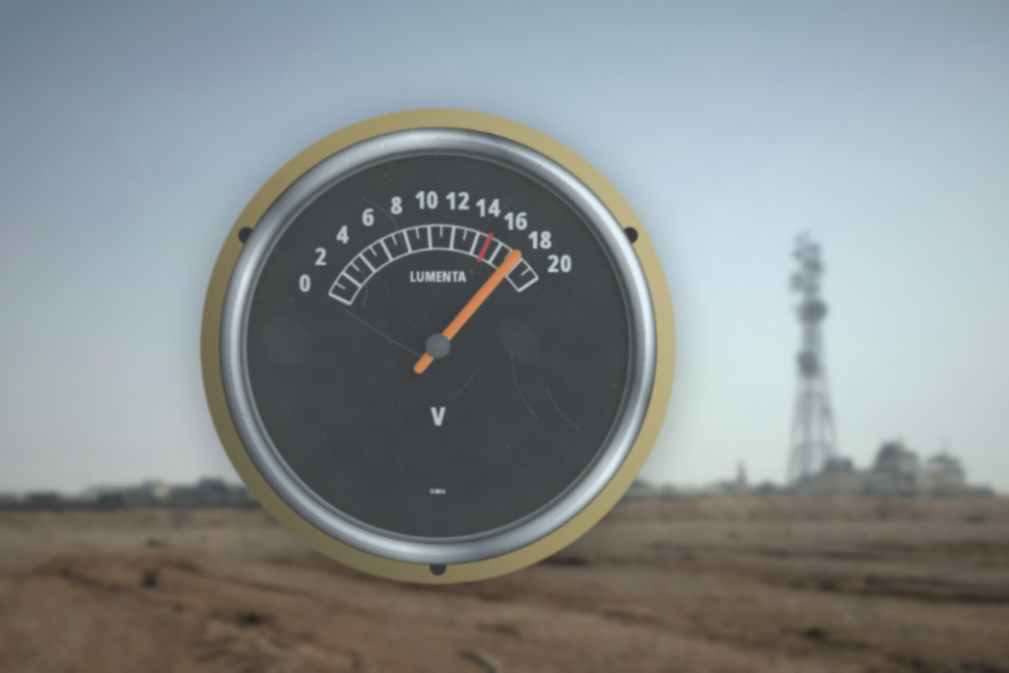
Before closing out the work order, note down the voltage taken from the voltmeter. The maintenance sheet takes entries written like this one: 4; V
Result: 17.5; V
